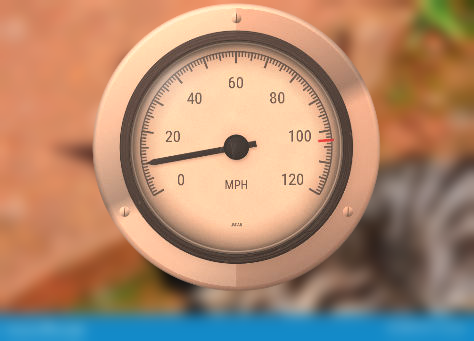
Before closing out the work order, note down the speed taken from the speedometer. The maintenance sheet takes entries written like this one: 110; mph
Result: 10; mph
